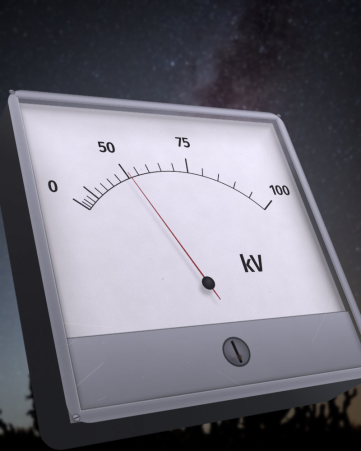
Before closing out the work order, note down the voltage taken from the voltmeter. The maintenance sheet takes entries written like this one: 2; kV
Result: 50; kV
